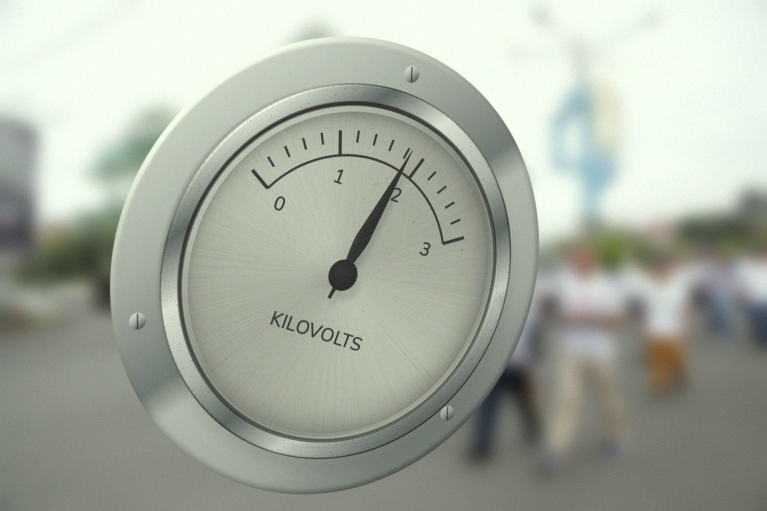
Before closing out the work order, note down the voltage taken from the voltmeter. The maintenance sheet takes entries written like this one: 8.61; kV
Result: 1.8; kV
